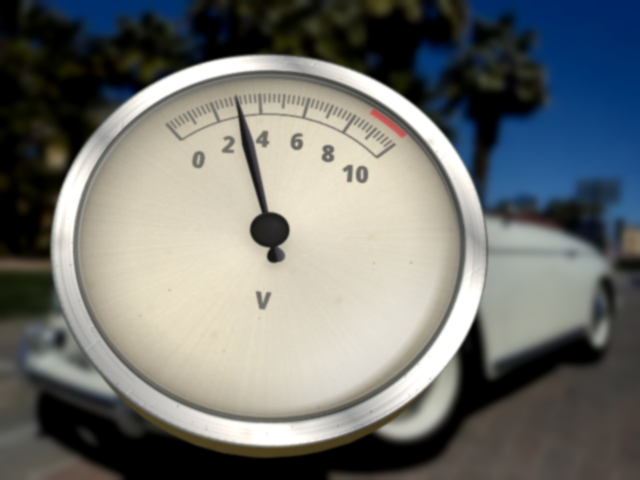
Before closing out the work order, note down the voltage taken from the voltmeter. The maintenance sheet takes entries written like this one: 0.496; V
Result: 3; V
